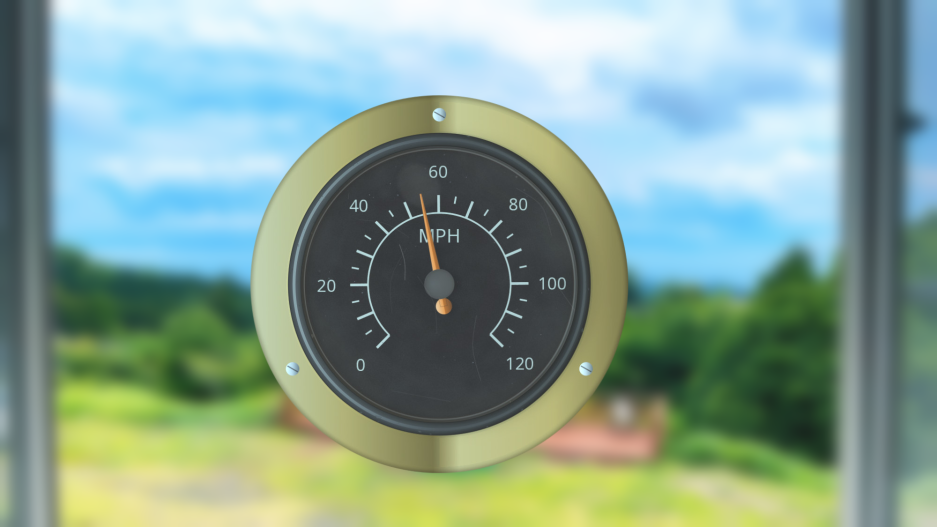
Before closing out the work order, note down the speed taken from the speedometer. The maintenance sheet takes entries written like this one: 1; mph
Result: 55; mph
